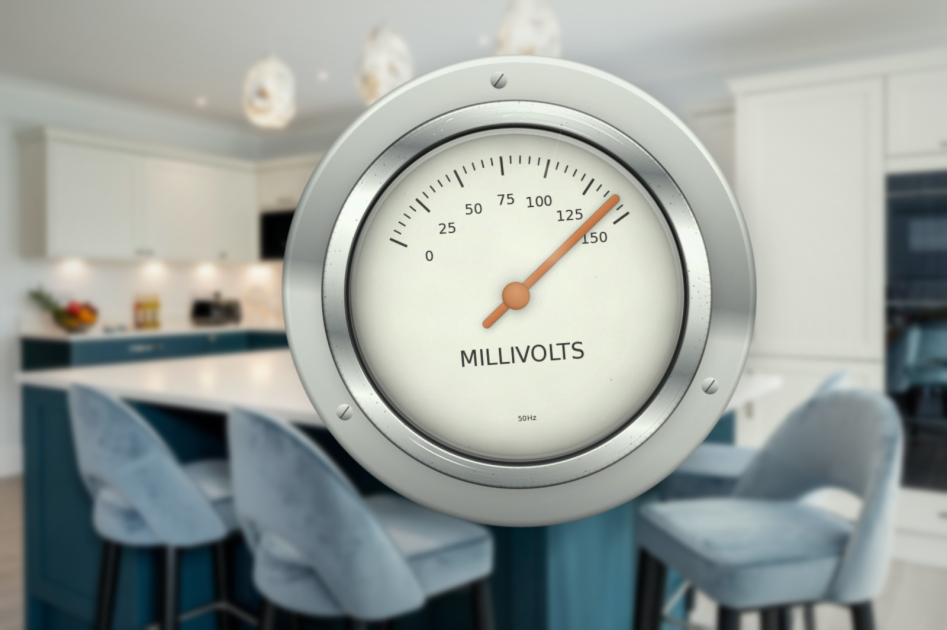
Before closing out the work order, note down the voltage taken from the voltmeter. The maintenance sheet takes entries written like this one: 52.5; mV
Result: 140; mV
